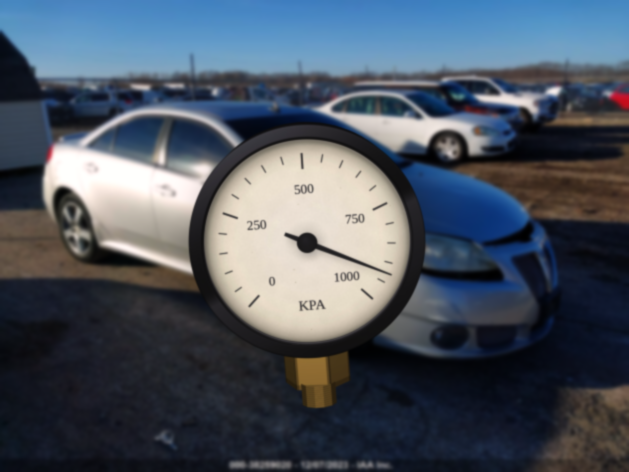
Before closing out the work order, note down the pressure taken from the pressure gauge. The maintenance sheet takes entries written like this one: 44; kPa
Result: 925; kPa
